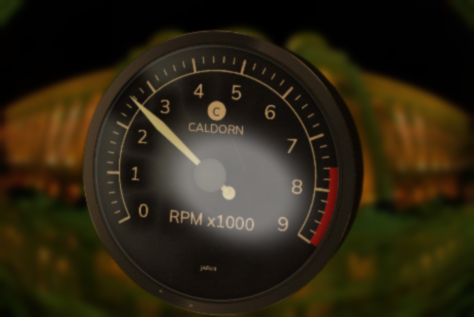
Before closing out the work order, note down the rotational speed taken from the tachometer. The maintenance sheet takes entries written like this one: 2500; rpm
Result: 2600; rpm
